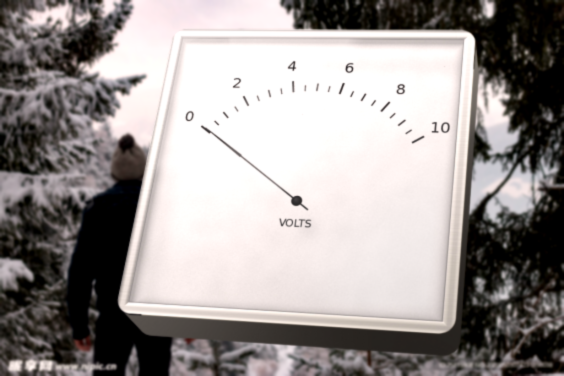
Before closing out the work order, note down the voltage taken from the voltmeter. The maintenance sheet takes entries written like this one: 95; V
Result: 0; V
